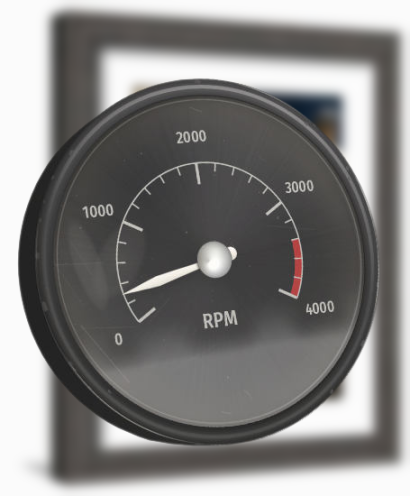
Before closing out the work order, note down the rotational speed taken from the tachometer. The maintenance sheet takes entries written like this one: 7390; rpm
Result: 300; rpm
